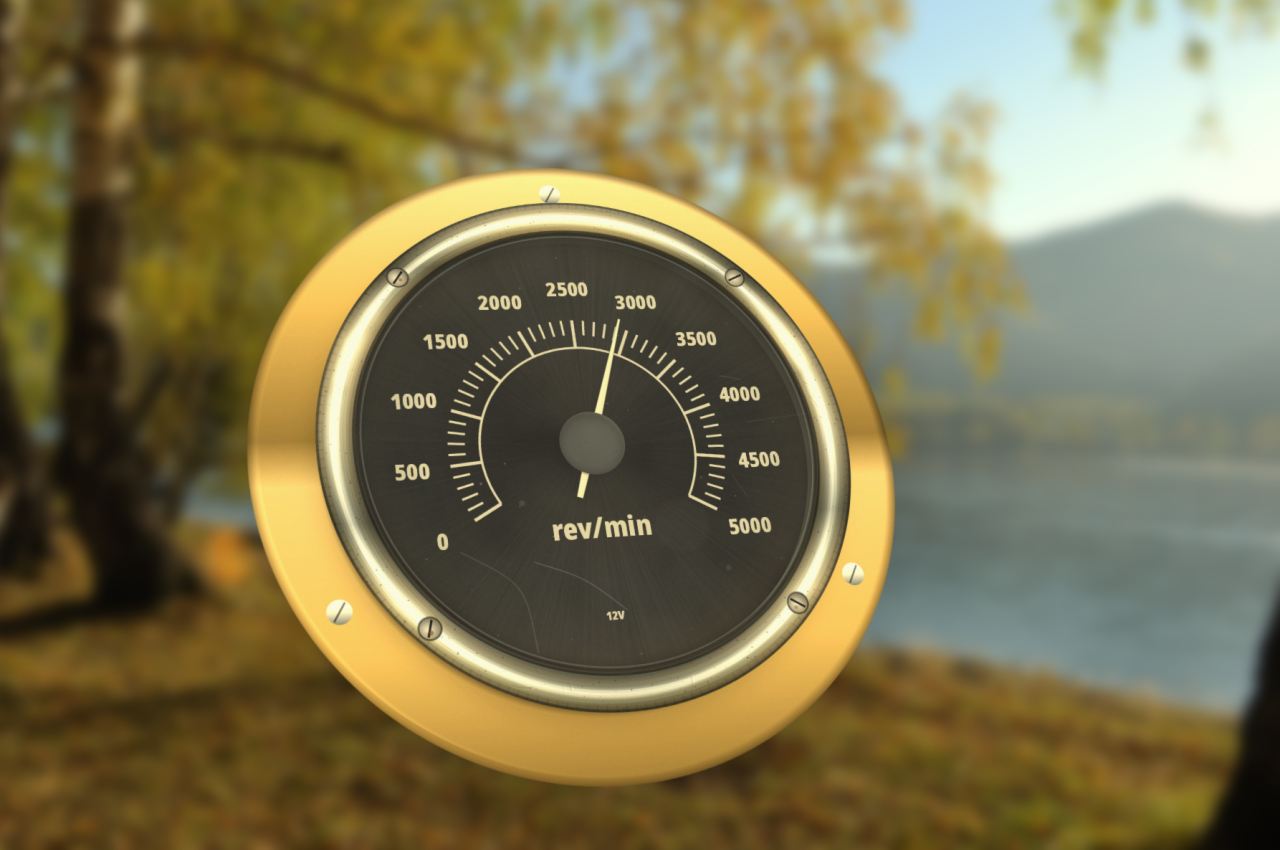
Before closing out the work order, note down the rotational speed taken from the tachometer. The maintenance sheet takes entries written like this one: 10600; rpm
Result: 2900; rpm
